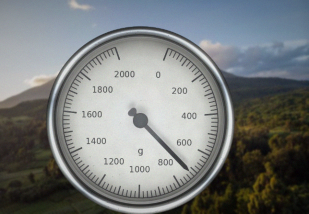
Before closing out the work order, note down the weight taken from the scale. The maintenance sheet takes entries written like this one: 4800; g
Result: 720; g
